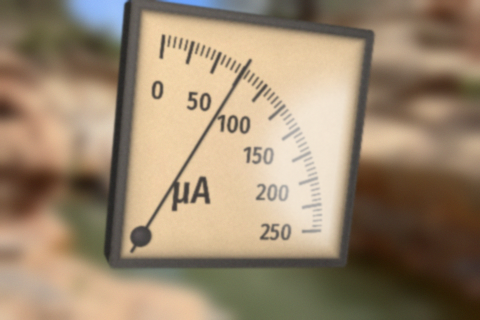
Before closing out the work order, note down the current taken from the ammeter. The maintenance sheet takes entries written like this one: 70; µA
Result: 75; µA
